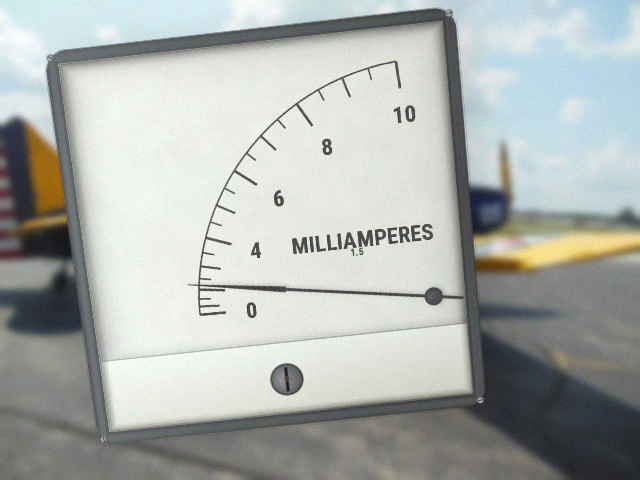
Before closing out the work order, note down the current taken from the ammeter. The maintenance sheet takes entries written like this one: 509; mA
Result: 2.25; mA
